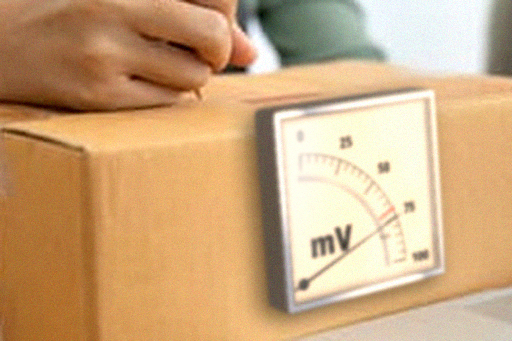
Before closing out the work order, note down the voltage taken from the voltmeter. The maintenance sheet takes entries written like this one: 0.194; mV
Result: 75; mV
